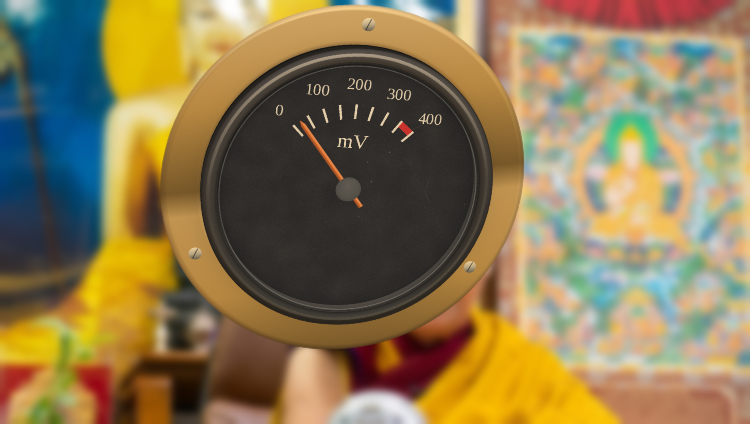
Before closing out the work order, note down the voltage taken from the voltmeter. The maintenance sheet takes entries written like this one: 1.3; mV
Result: 25; mV
